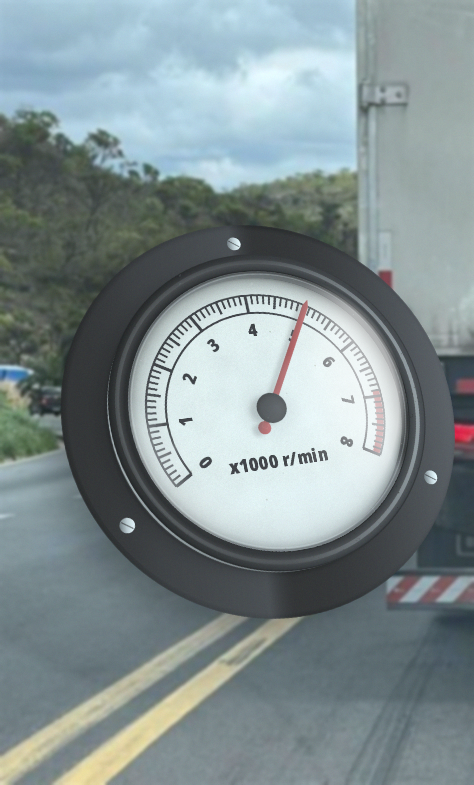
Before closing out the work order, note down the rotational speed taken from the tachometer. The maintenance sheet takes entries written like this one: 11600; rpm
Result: 5000; rpm
